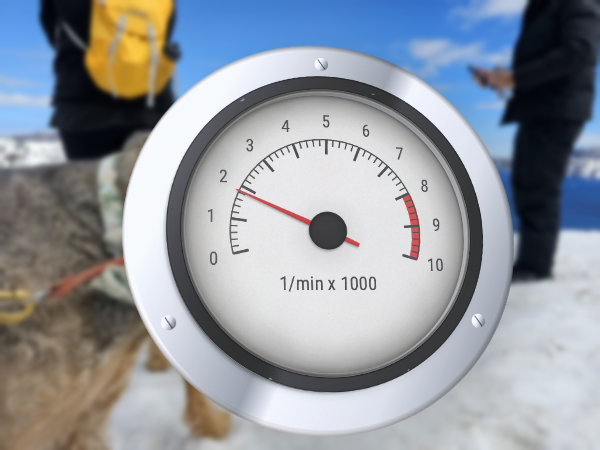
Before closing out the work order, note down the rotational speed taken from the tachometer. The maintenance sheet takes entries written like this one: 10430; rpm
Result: 1800; rpm
